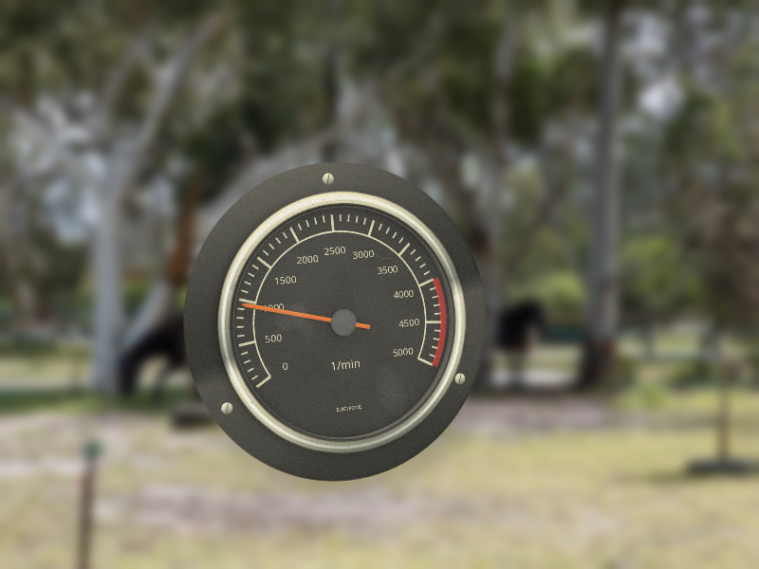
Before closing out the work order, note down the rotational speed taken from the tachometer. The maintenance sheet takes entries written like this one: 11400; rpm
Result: 950; rpm
